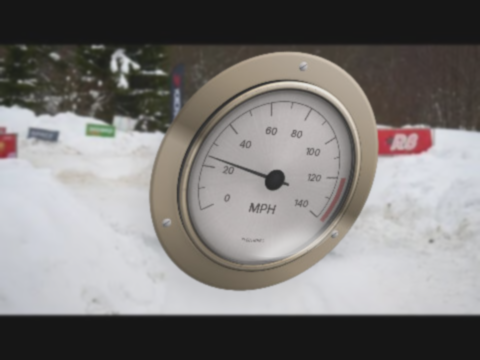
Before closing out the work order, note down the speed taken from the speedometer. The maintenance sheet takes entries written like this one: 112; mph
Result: 25; mph
